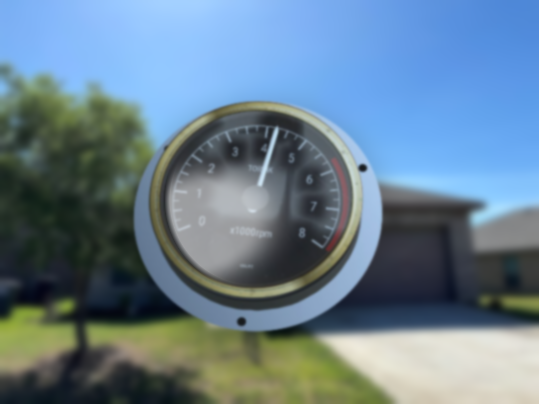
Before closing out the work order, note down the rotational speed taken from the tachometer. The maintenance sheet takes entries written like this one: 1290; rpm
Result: 4250; rpm
